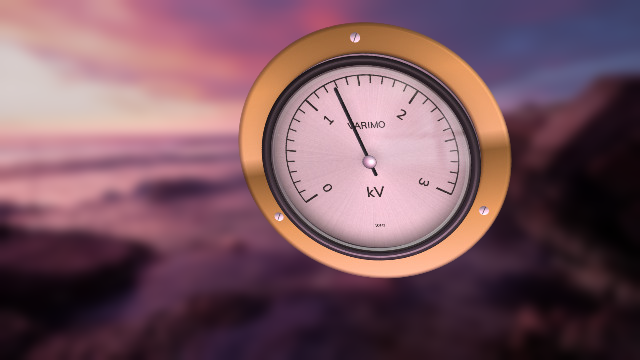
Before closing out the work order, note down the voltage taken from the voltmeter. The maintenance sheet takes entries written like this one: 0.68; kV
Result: 1.3; kV
